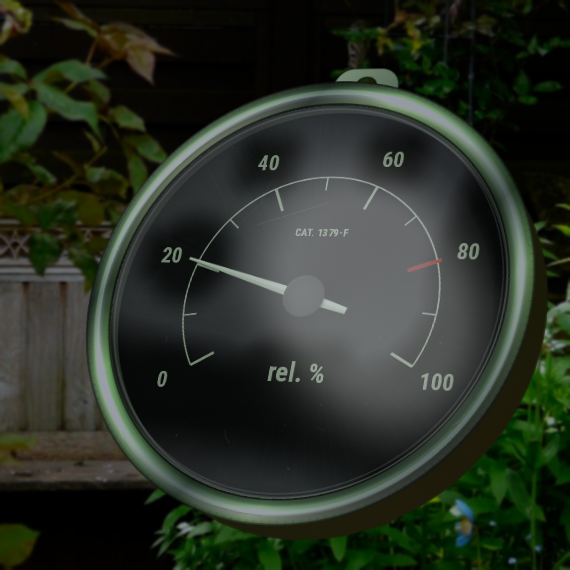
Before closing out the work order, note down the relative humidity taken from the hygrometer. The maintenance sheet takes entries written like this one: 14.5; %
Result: 20; %
